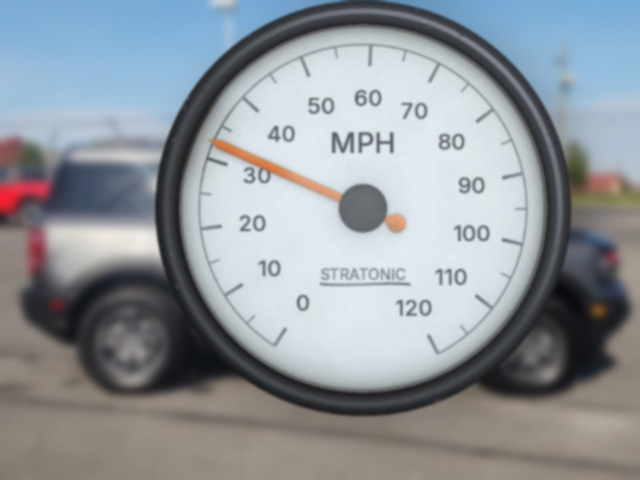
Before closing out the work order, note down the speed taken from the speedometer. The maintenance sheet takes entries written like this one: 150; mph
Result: 32.5; mph
